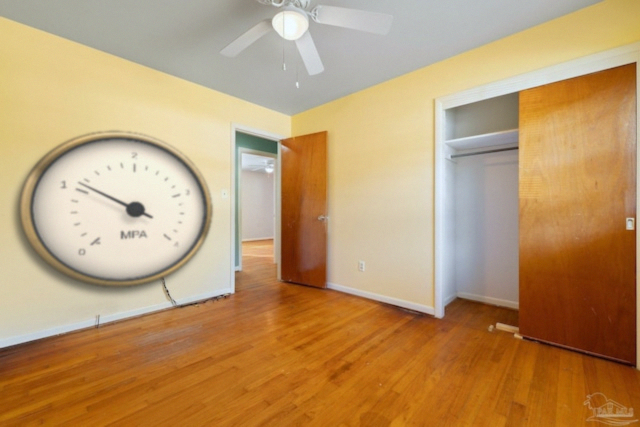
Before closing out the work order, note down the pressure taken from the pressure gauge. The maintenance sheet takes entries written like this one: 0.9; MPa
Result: 1.1; MPa
